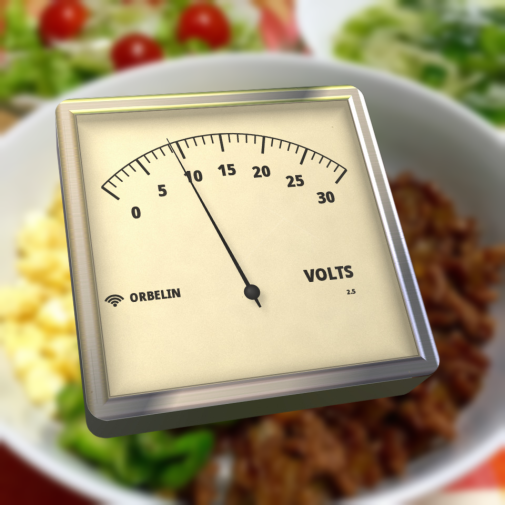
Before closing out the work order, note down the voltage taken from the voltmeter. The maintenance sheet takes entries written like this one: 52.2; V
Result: 9; V
